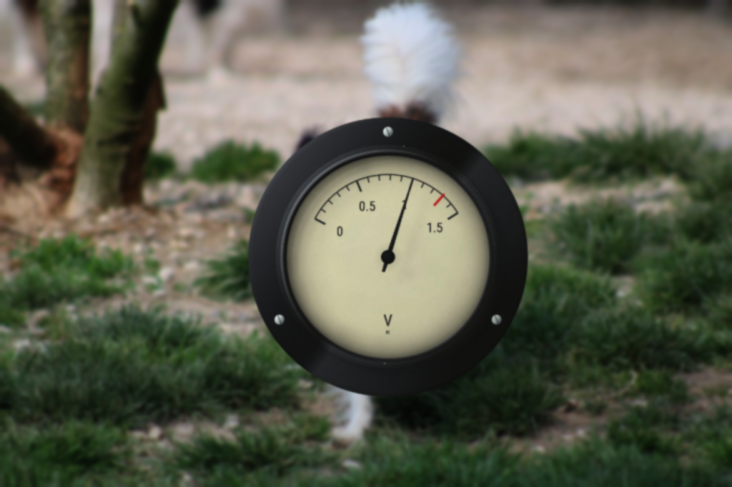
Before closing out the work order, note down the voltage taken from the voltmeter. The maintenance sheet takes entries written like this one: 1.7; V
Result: 1; V
